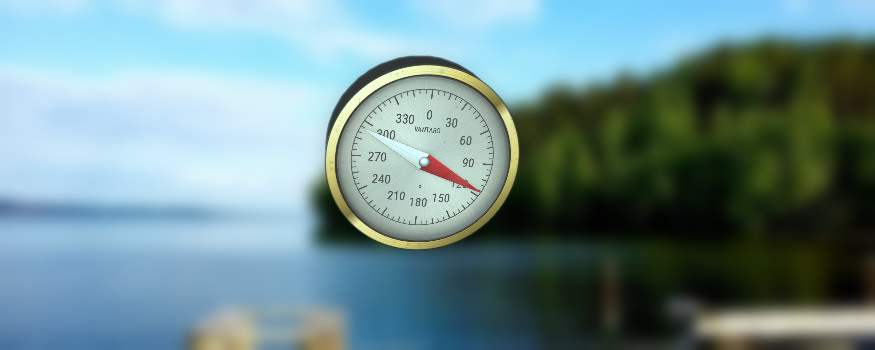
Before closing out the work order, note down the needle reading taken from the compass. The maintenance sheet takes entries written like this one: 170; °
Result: 115; °
